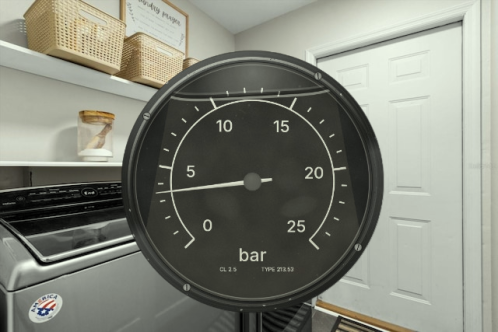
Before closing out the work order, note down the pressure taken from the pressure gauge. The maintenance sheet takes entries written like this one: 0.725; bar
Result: 3.5; bar
